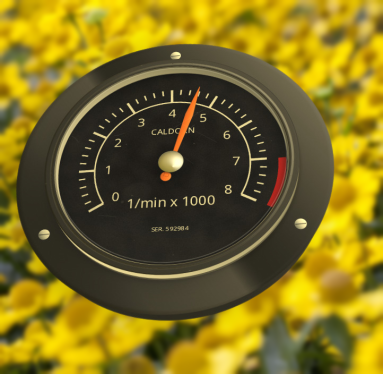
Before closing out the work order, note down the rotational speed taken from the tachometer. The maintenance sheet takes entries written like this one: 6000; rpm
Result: 4600; rpm
